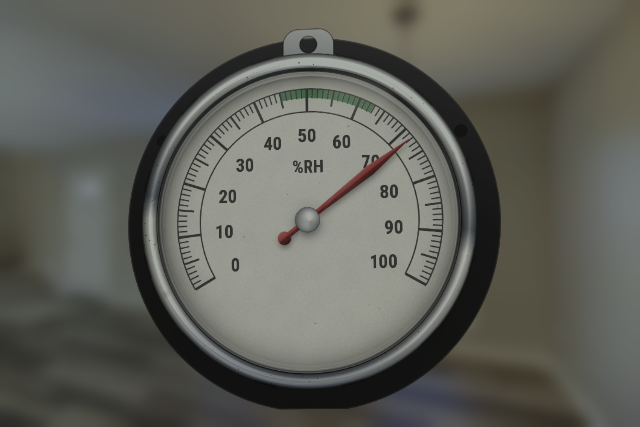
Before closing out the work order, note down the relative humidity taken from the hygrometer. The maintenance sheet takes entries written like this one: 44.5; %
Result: 72; %
